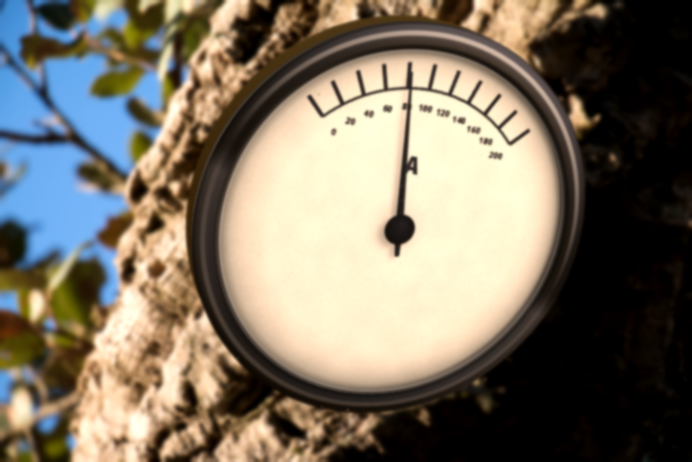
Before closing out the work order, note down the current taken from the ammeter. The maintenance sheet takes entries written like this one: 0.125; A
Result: 80; A
